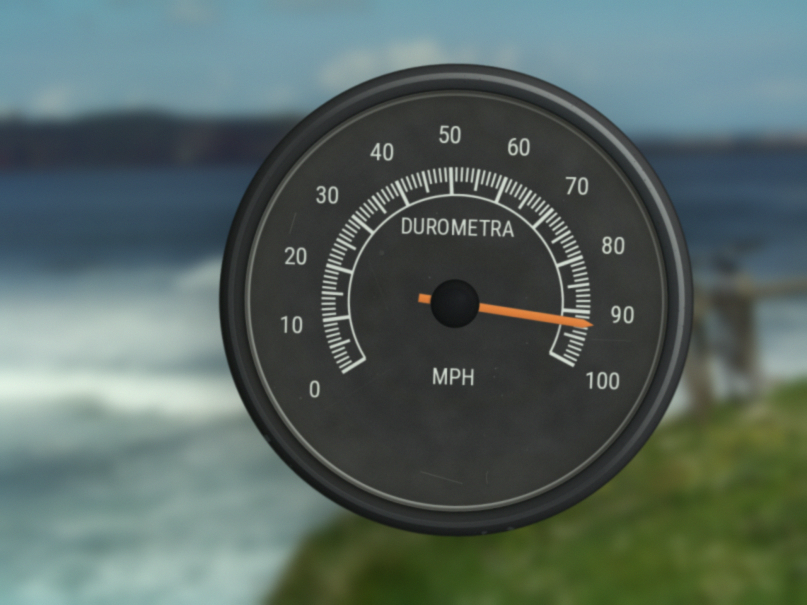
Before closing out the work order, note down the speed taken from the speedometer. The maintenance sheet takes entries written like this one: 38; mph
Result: 92; mph
